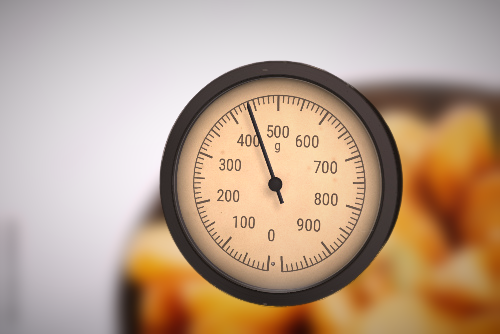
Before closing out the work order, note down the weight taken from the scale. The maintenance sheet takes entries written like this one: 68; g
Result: 440; g
